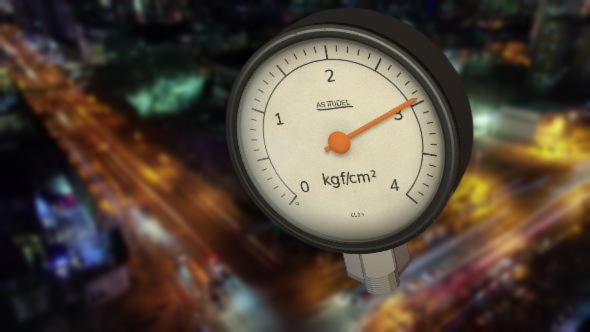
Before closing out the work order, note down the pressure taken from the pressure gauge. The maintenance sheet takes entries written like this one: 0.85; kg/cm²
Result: 2.95; kg/cm²
